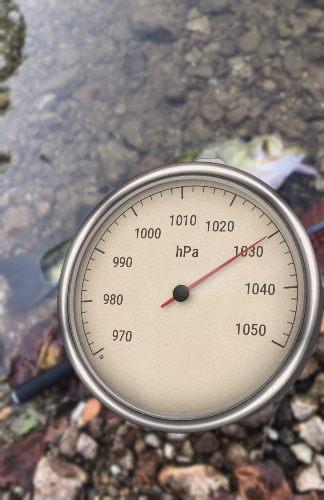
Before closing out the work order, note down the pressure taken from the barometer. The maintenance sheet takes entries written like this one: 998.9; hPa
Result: 1030; hPa
